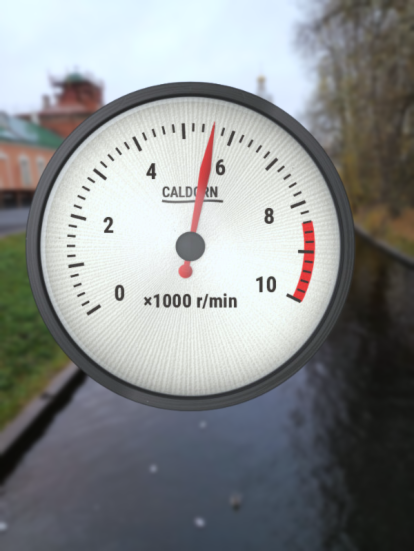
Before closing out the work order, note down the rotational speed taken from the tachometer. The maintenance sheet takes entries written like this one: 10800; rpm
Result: 5600; rpm
